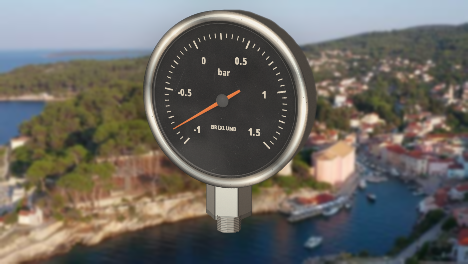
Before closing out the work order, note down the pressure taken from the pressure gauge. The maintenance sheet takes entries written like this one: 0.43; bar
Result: -0.85; bar
